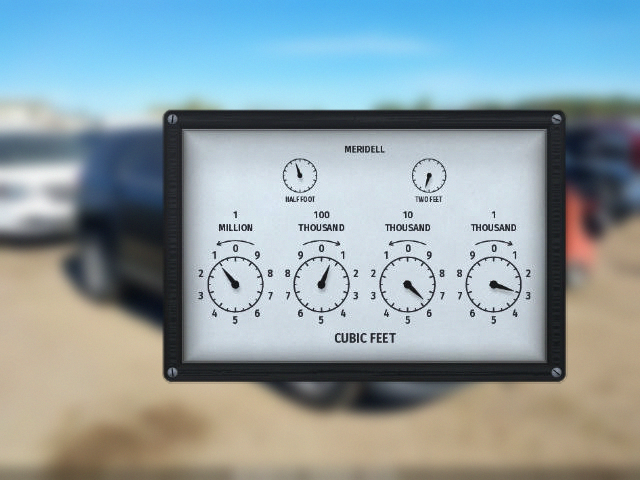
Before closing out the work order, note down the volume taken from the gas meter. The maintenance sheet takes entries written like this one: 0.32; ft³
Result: 106300; ft³
